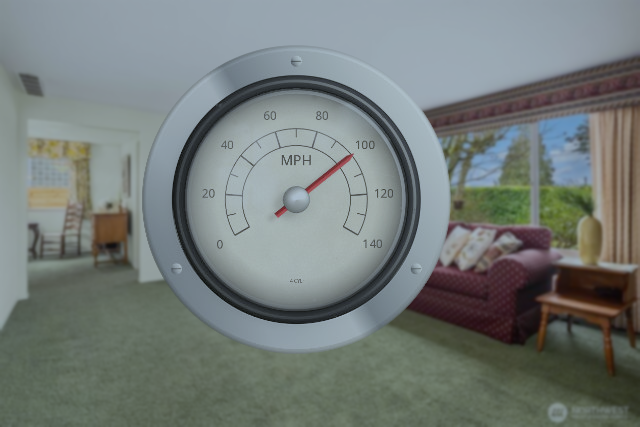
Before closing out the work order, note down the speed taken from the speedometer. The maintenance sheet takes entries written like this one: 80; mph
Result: 100; mph
